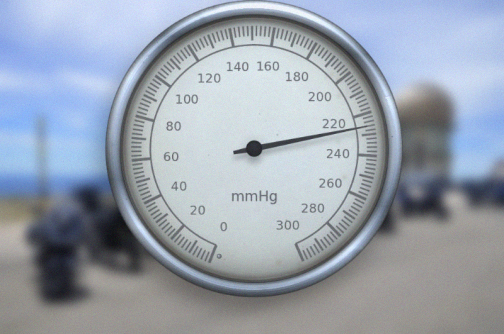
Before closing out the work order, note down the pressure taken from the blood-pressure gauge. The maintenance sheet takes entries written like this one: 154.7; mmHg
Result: 226; mmHg
